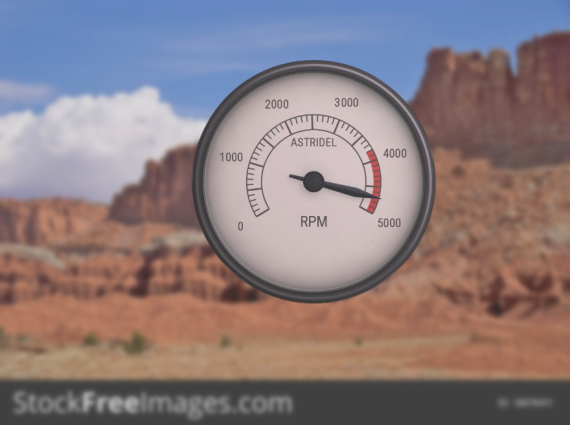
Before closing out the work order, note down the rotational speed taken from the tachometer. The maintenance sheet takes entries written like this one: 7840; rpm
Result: 4700; rpm
